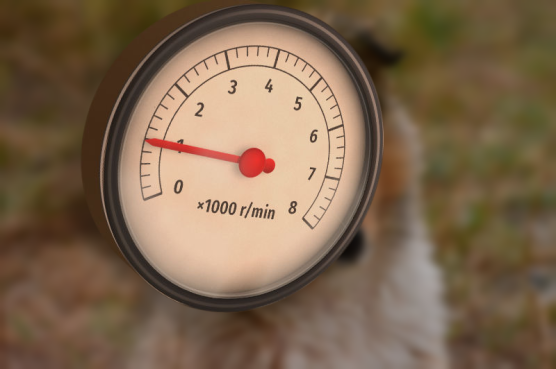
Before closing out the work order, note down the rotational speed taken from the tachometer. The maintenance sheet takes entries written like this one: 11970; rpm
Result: 1000; rpm
